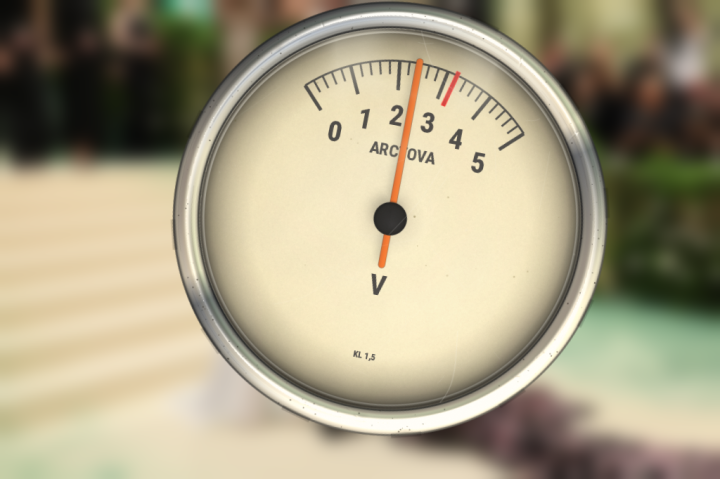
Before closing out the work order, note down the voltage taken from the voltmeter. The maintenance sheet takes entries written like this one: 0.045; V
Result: 2.4; V
